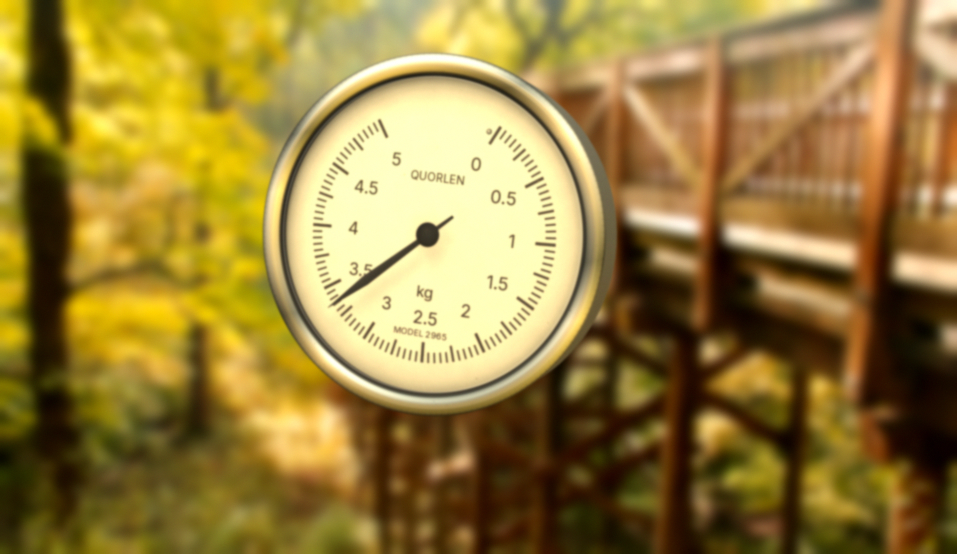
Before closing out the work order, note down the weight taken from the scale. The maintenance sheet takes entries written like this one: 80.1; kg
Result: 3.35; kg
